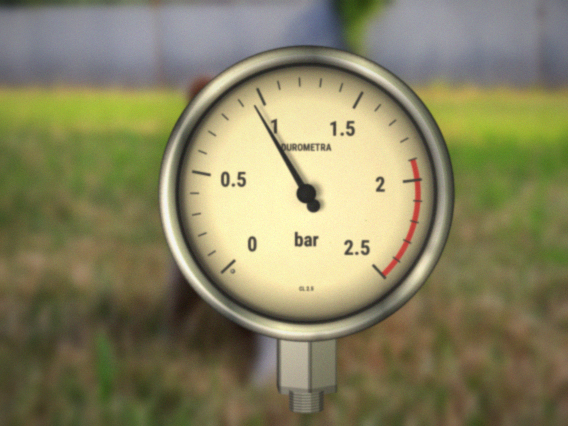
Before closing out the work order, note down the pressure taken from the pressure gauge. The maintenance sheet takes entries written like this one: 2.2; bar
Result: 0.95; bar
